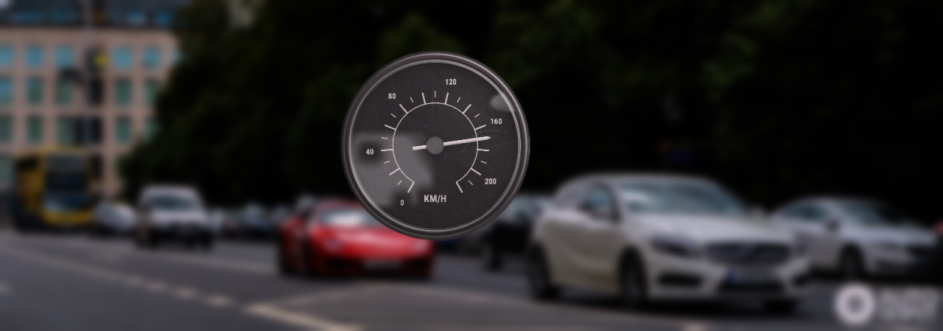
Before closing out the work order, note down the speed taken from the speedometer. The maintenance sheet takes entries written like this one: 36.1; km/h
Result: 170; km/h
